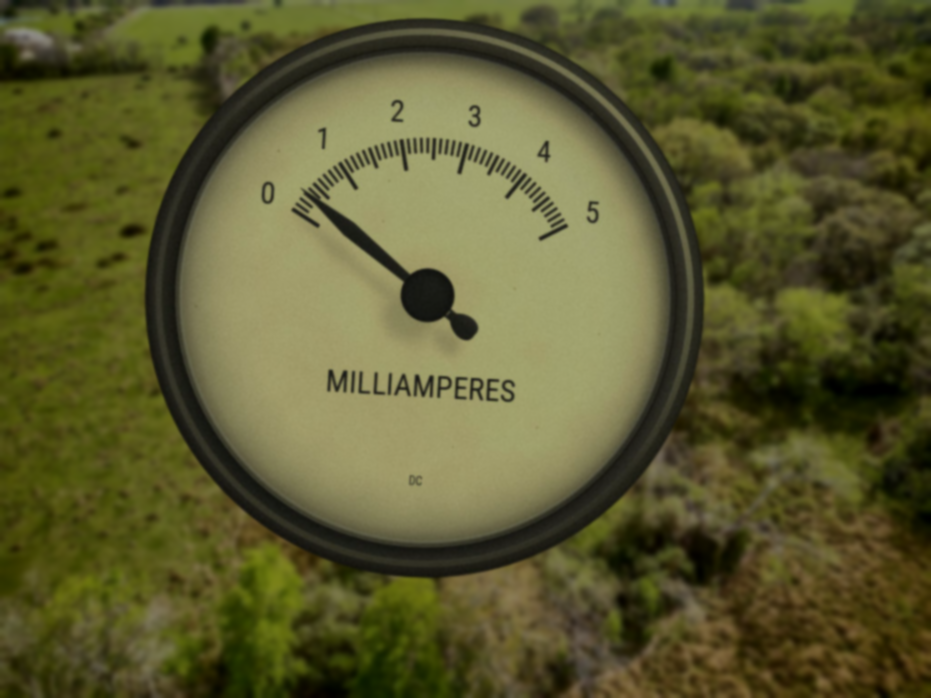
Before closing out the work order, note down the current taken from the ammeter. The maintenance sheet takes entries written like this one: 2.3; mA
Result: 0.3; mA
